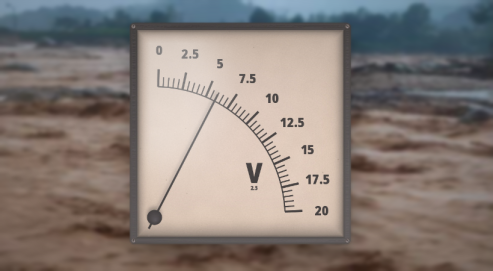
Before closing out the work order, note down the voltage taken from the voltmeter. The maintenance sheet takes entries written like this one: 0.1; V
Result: 6; V
